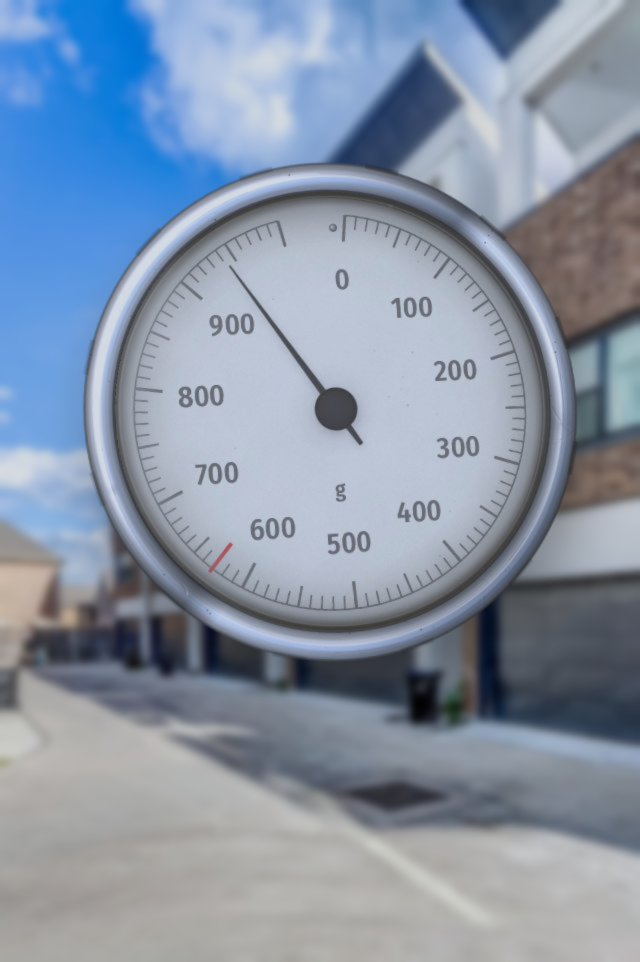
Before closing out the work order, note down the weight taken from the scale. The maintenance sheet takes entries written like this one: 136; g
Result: 940; g
